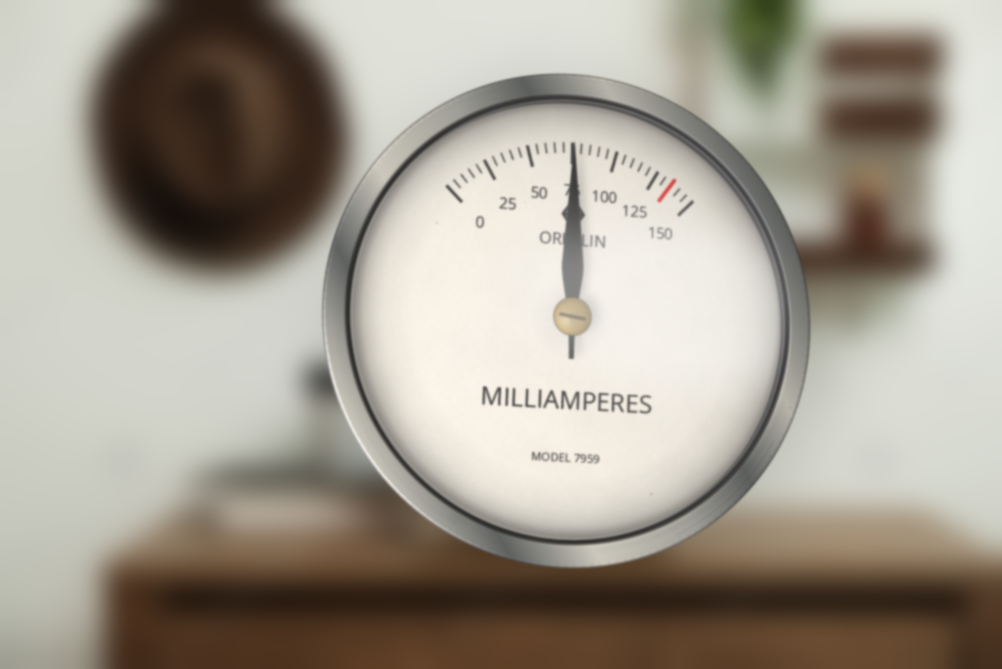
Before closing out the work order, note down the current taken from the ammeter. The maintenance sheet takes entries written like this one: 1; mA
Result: 75; mA
